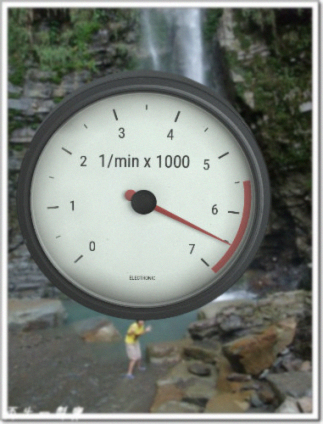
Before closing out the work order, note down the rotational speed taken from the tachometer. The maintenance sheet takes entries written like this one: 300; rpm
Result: 6500; rpm
